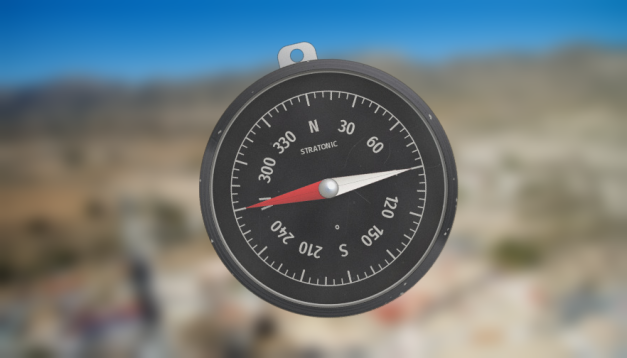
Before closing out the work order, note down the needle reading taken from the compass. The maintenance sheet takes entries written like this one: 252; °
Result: 270; °
